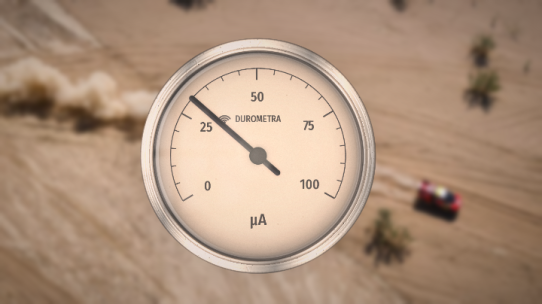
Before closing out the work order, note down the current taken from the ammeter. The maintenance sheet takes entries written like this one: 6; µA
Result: 30; µA
